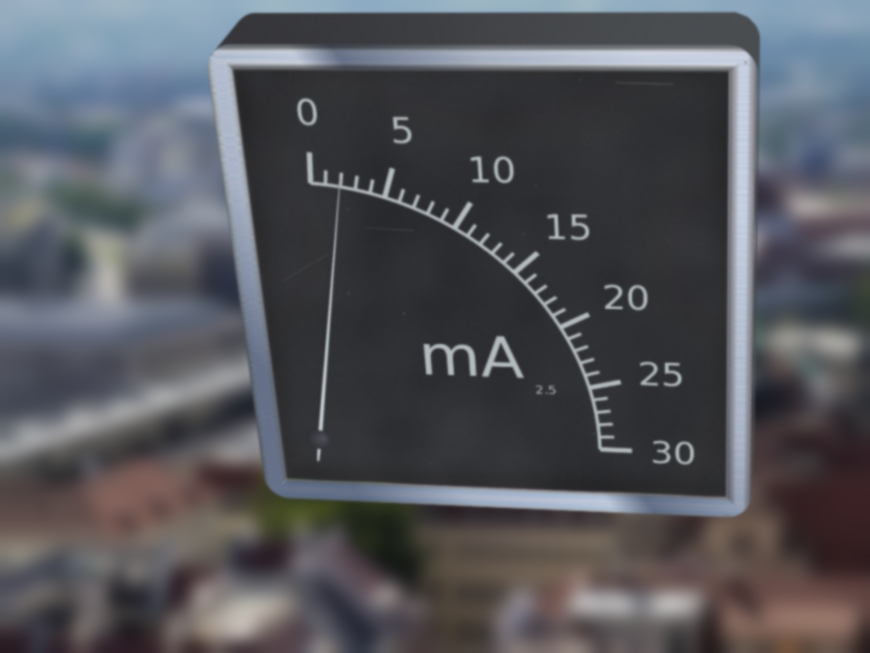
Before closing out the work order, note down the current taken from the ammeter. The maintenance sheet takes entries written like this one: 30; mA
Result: 2; mA
